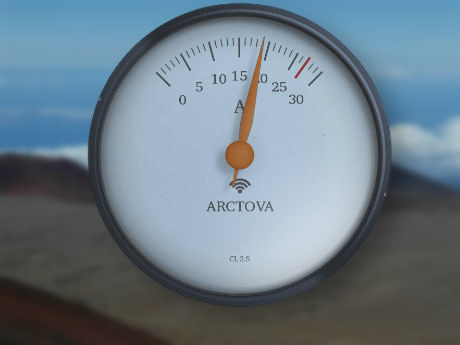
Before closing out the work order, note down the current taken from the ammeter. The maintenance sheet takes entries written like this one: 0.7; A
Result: 19; A
